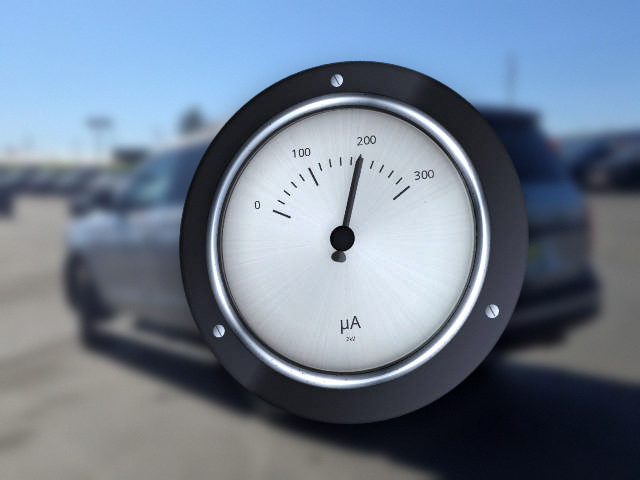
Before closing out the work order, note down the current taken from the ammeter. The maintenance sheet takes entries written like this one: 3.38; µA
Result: 200; µA
